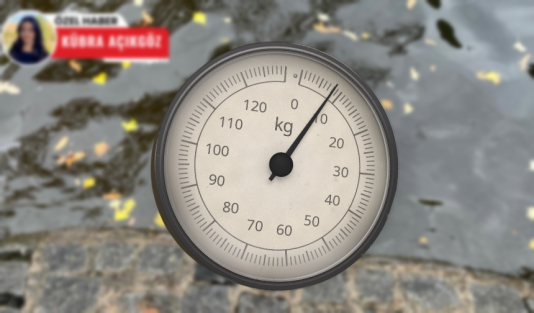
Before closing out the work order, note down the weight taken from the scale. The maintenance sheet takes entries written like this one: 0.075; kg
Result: 8; kg
